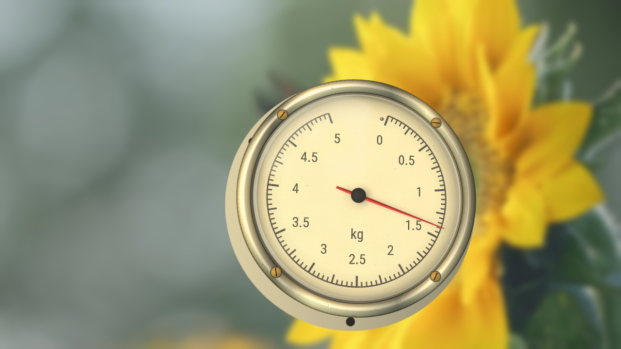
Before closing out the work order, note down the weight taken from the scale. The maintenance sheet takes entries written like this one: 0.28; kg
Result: 1.4; kg
